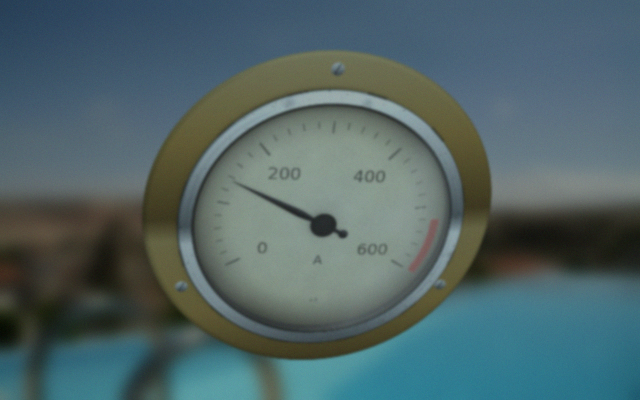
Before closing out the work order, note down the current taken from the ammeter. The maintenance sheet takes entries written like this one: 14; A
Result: 140; A
